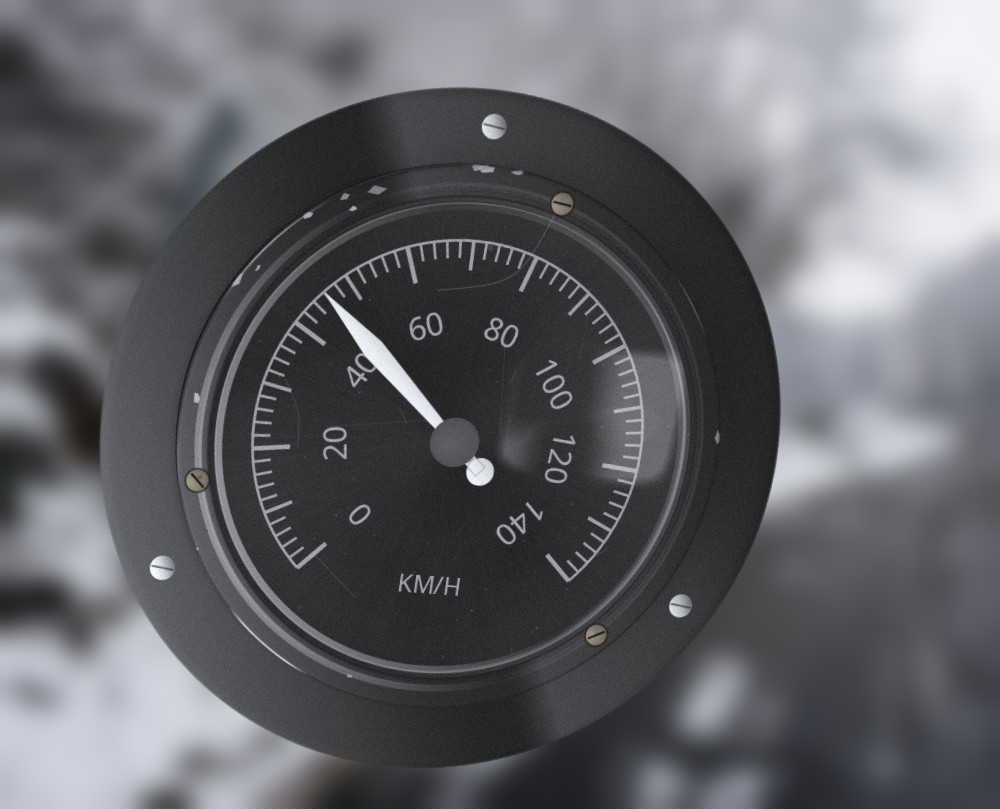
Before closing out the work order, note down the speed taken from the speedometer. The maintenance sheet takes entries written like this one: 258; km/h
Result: 46; km/h
